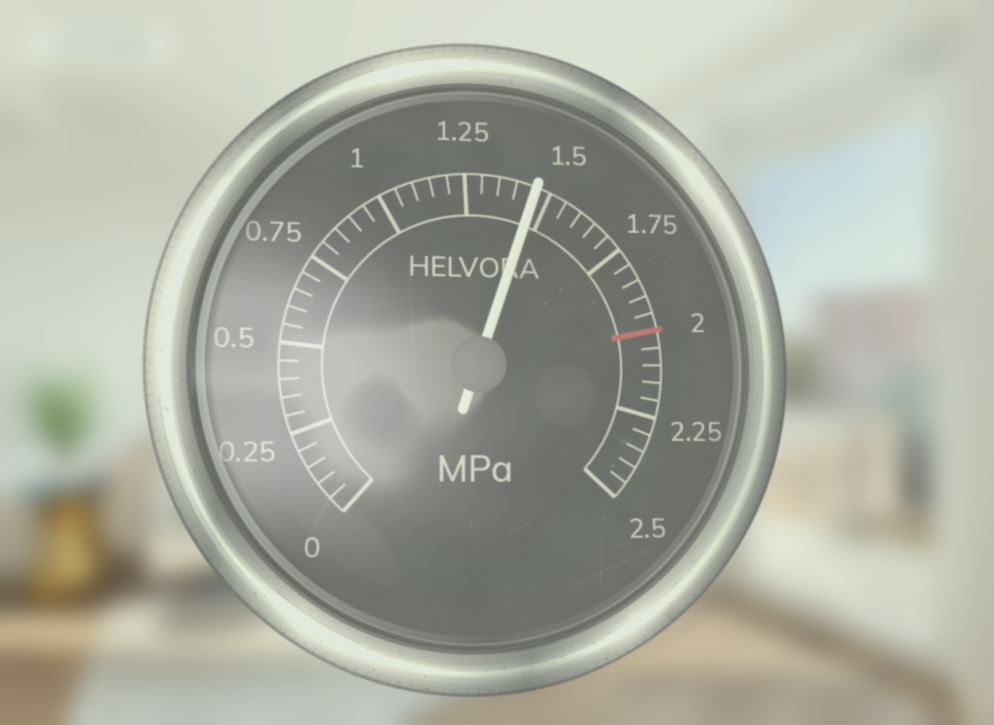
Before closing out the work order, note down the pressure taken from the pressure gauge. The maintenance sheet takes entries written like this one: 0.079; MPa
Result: 1.45; MPa
